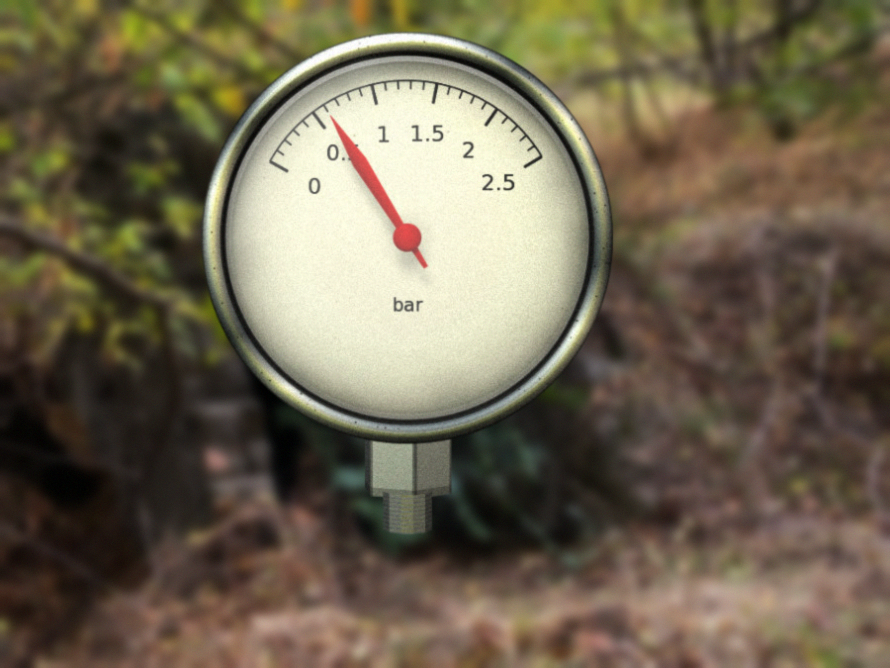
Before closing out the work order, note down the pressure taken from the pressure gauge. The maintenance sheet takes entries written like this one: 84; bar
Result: 0.6; bar
